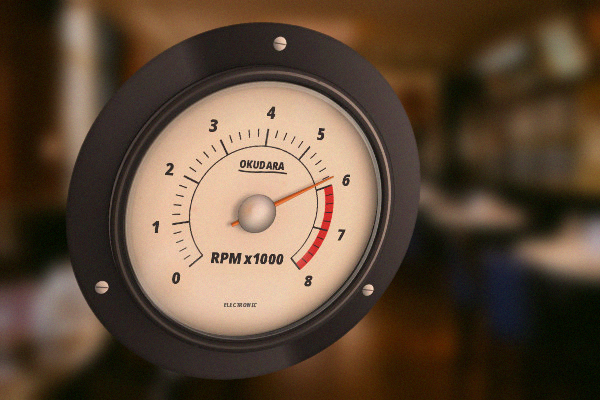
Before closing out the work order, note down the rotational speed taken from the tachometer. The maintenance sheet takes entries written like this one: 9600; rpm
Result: 5800; rpm
